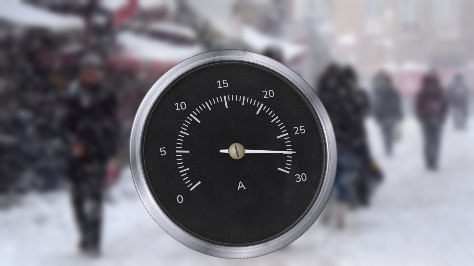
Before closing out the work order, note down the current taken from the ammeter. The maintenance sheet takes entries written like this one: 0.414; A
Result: 27.5; A
